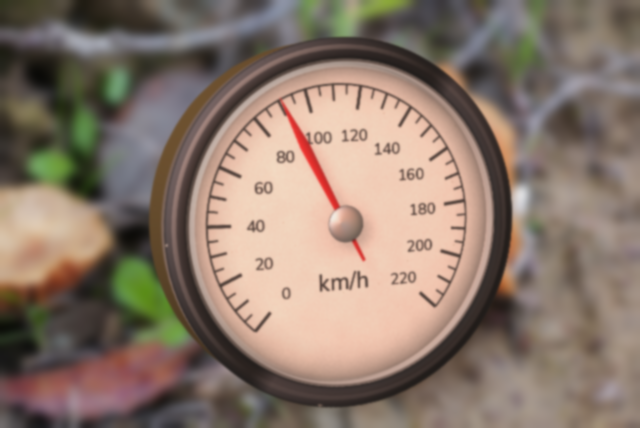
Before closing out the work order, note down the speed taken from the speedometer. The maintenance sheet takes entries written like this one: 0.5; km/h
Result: 90; km/h
